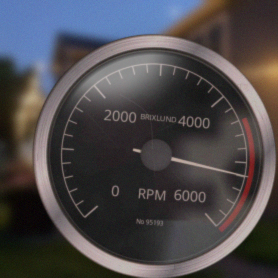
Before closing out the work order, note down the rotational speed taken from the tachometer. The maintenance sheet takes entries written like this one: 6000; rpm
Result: 5200; rpm
